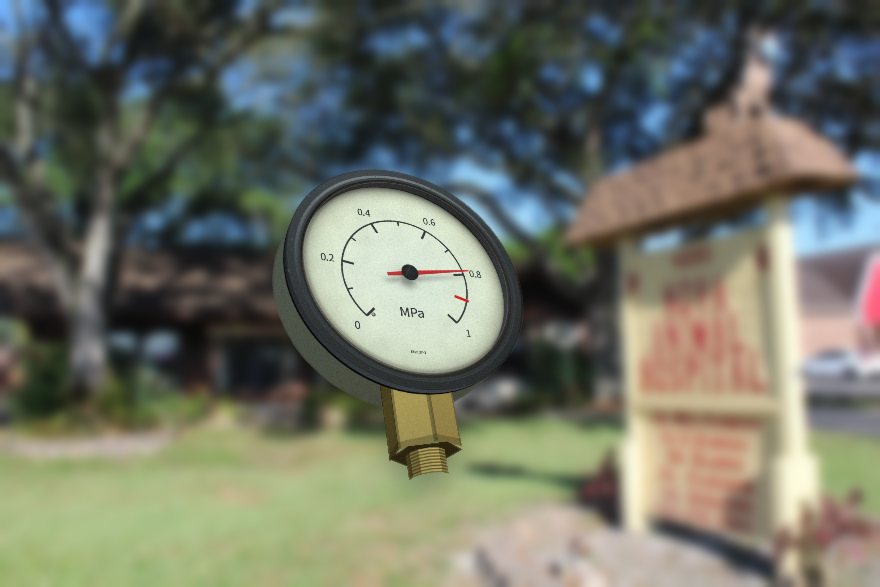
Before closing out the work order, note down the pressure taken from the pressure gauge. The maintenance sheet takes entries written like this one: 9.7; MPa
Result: 0.8; MPa
